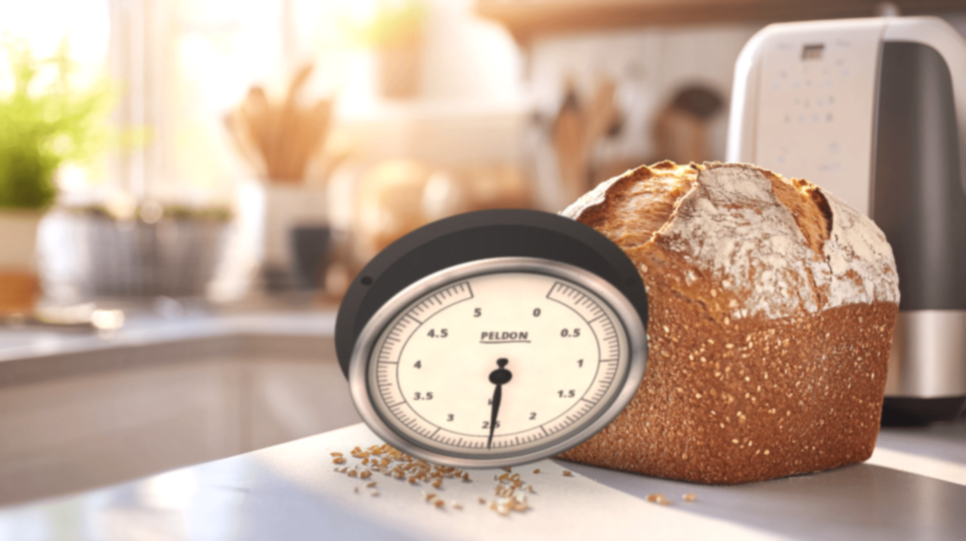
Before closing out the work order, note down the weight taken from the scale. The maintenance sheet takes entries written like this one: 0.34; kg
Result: 2.5; kg
